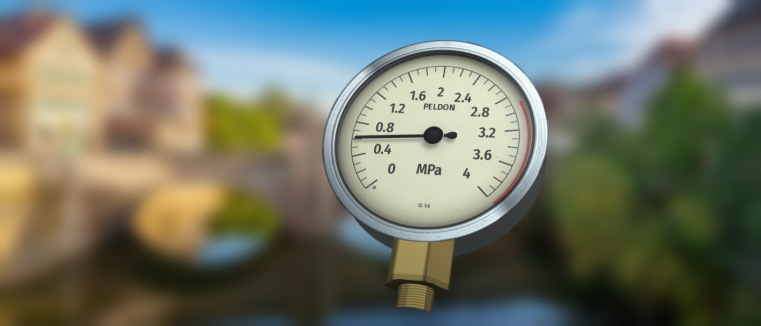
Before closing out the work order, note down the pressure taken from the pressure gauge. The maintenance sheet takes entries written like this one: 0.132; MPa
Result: 0.6; MPa
